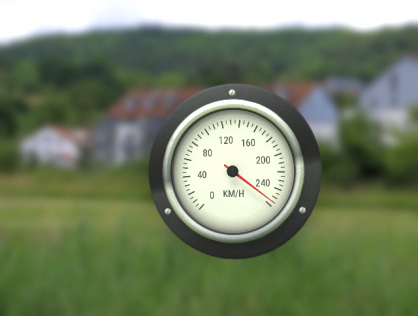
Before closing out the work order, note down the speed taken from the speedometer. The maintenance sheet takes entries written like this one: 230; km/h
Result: 255; km/h
